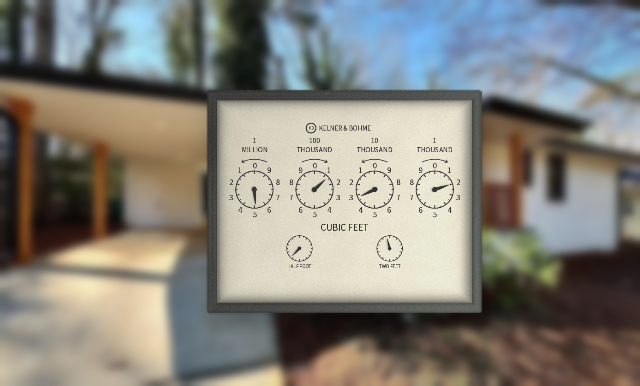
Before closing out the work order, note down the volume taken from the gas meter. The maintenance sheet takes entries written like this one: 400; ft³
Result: 513200; ft³
